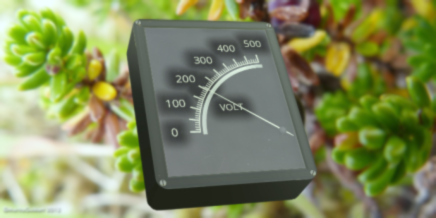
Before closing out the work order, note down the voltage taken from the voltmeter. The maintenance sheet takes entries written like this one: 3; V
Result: 200; V
